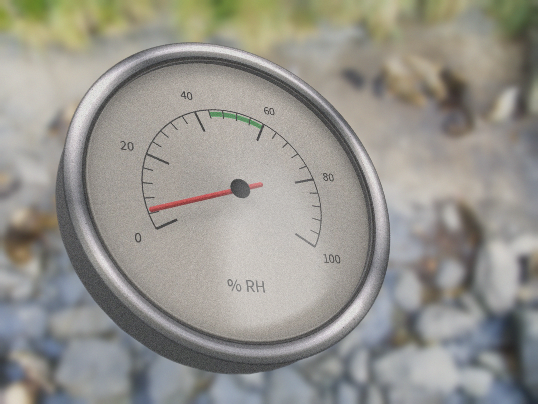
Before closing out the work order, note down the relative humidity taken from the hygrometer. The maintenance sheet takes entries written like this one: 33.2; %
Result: 4; %
